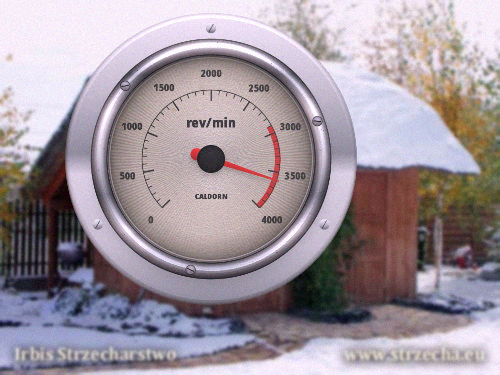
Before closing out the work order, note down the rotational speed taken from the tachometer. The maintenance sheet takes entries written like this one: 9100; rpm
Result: 3600; rpm
